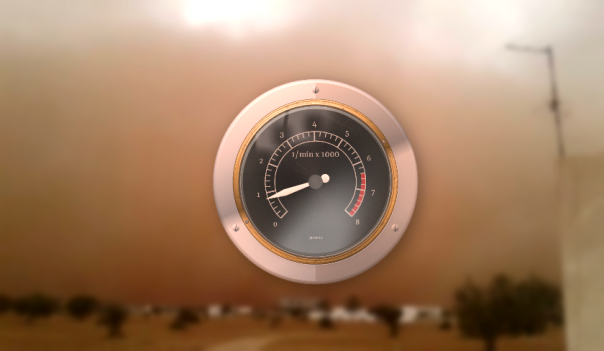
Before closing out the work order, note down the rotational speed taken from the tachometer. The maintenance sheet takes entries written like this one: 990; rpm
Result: 800; rpm
